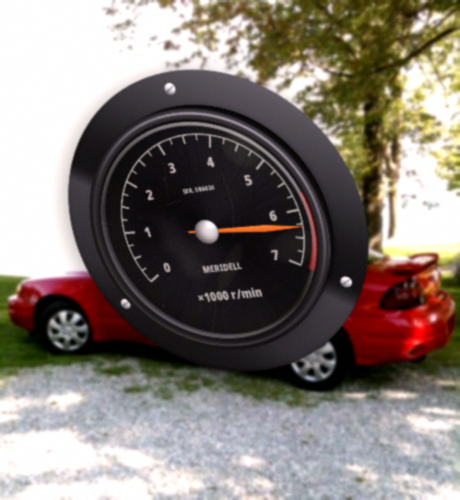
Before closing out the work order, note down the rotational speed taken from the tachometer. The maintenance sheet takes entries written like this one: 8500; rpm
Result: 6250; rpm
